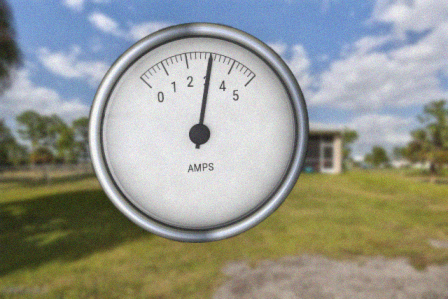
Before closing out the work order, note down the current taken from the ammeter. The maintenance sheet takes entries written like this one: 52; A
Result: 3; A
